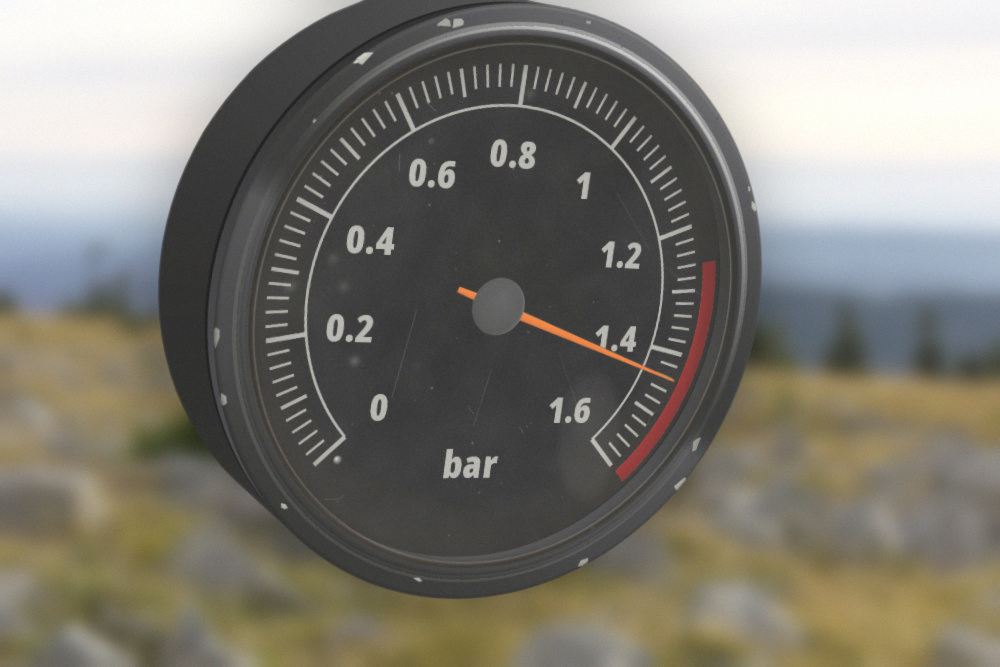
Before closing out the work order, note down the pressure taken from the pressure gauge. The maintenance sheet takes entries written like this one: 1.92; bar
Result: 1.44; bar
